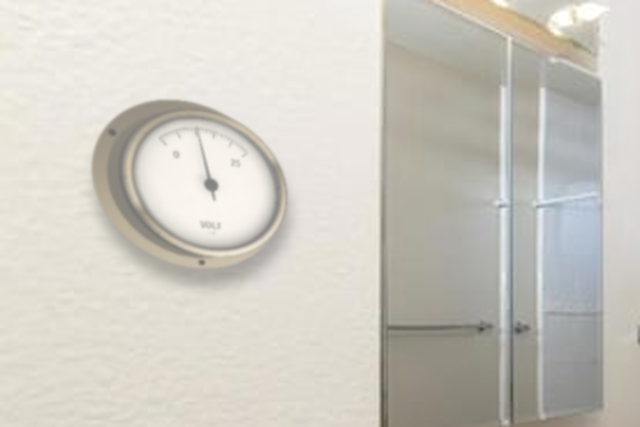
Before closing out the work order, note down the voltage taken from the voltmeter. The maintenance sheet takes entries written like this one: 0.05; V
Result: 10; V
